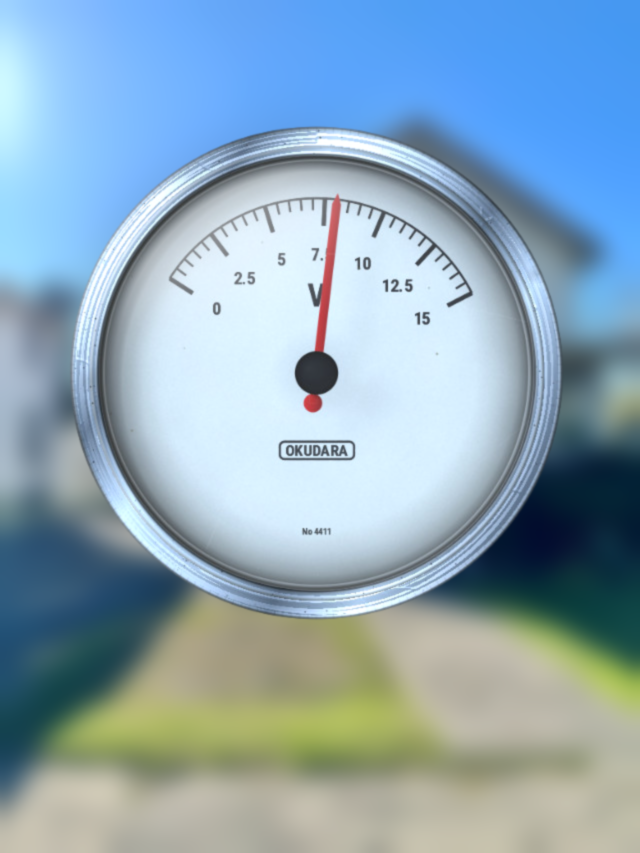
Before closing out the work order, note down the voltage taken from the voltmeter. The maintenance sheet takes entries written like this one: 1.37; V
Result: 8; V
